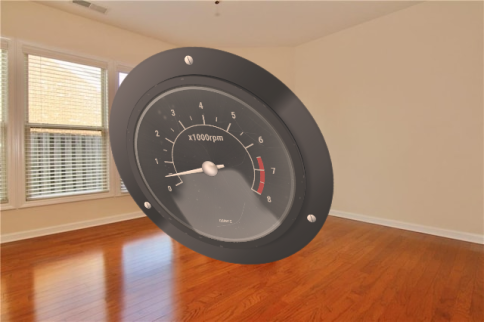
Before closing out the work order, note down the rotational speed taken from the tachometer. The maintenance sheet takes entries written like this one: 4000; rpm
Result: 500; rpm
